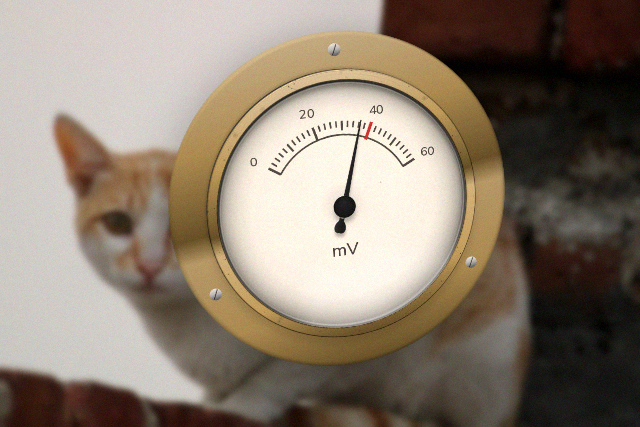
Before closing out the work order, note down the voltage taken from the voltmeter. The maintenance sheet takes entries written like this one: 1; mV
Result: 36; mV
